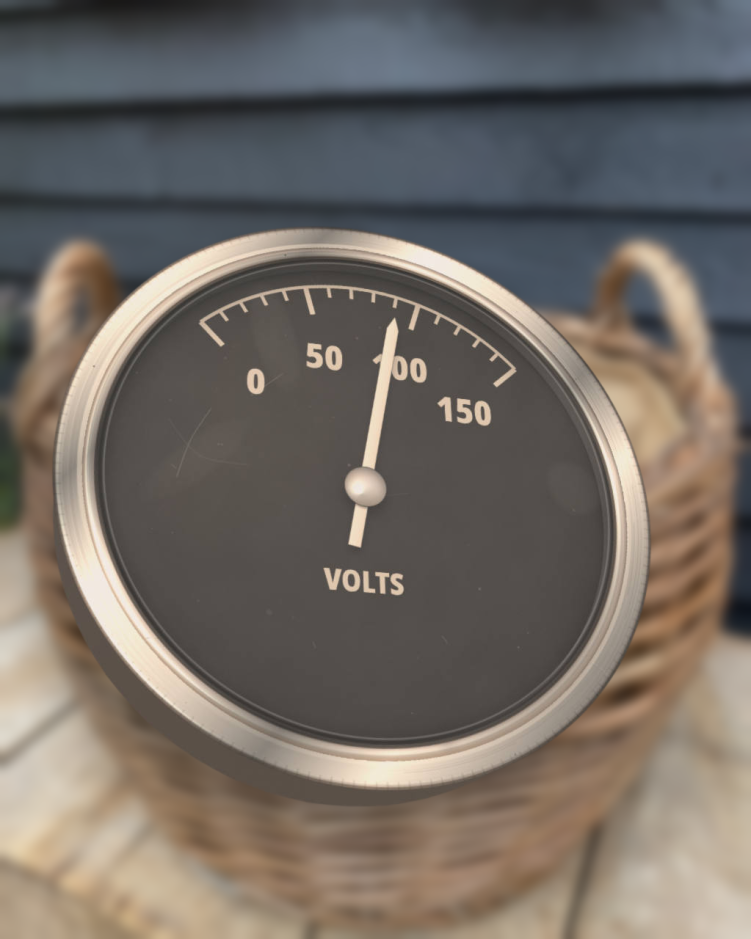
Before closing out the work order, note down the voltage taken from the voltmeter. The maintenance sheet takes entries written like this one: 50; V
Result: 90; V
